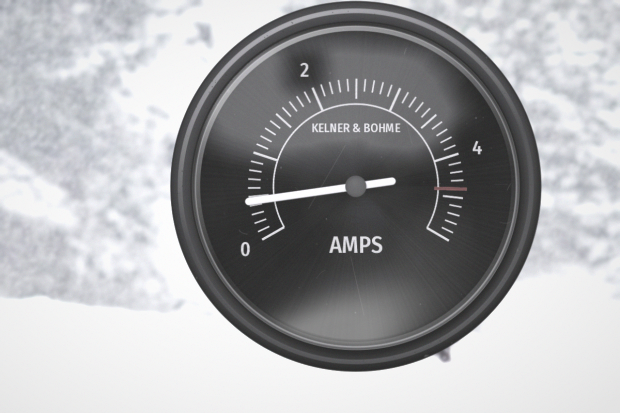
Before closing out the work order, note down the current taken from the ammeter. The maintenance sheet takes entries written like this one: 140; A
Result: 0.45; A
